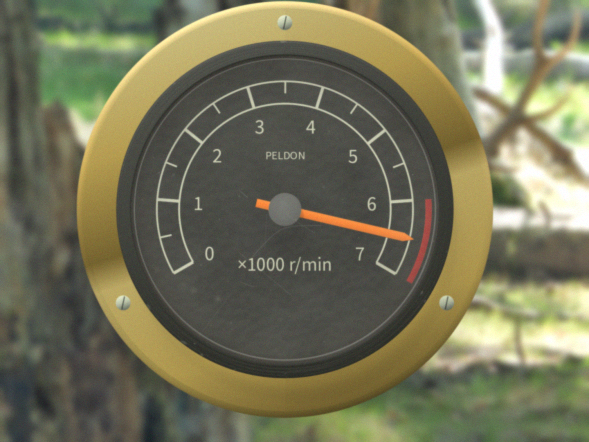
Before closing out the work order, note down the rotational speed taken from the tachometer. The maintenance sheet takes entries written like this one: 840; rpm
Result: 6500; rpm
